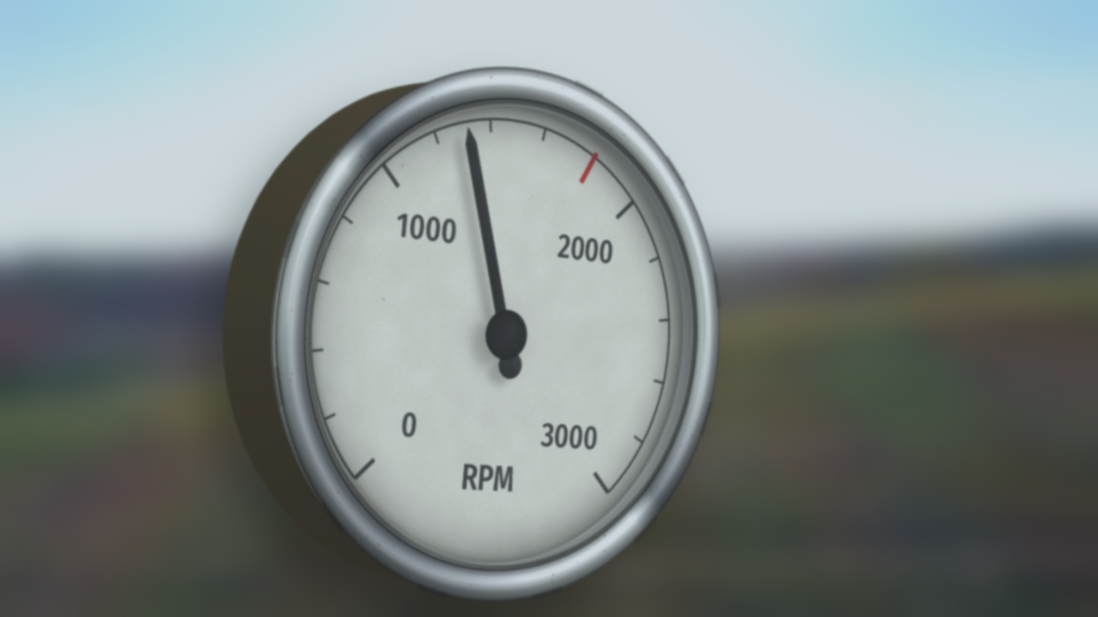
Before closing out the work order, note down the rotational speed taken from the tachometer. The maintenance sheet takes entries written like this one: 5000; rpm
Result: 1300; rpm
